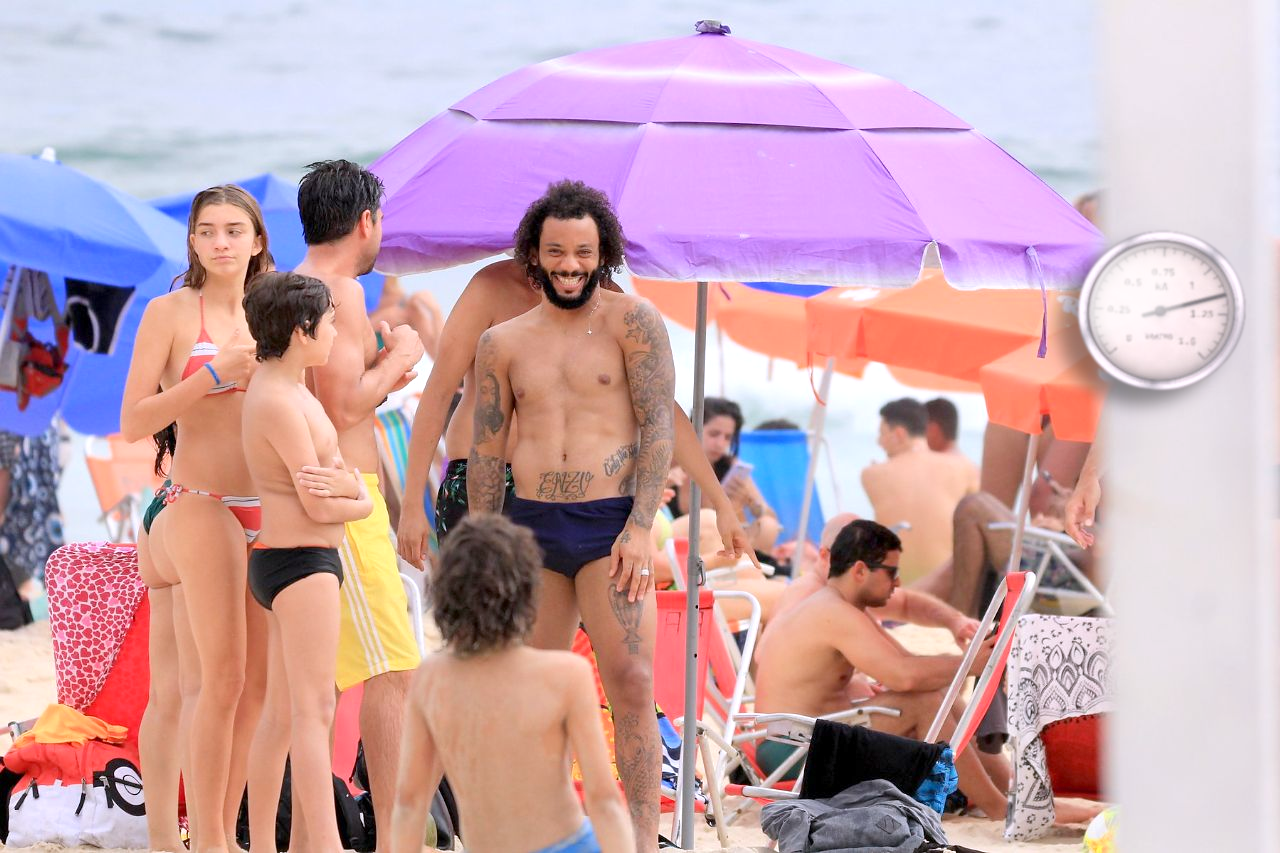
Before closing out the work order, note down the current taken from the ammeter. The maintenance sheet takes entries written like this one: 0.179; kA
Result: 1.15; kA
